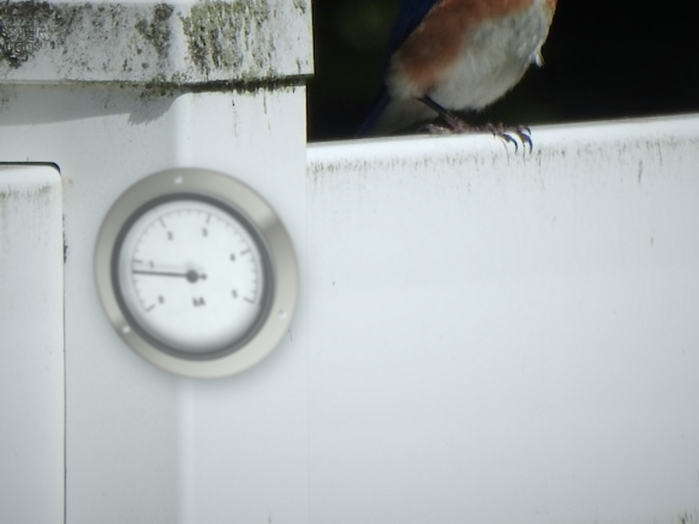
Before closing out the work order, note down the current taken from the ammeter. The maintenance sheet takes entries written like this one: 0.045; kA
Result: 0.8; kA
